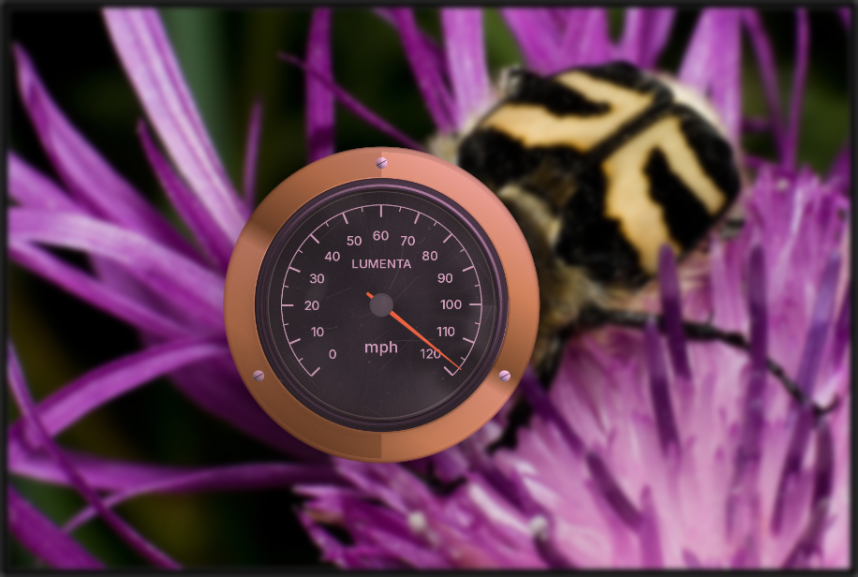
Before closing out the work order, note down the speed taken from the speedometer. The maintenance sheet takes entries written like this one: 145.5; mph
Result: 117.5; mph
